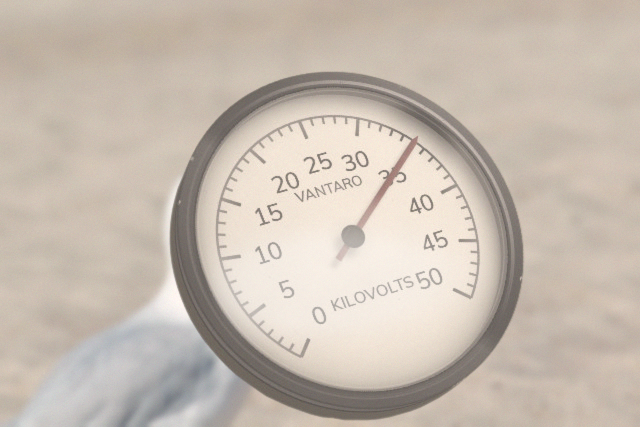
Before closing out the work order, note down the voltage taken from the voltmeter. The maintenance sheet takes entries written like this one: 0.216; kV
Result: 35; kV
